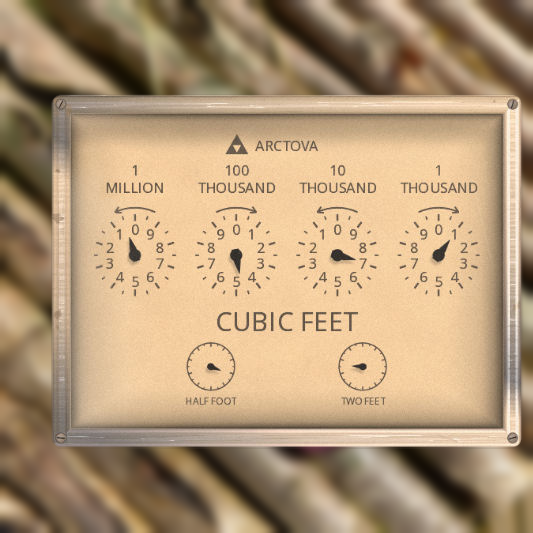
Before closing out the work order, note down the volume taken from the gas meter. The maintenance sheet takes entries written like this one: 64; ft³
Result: 47100; ft³
